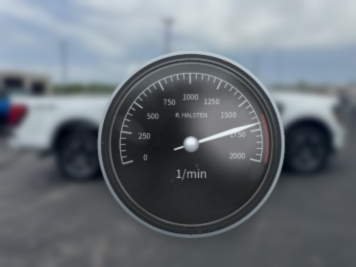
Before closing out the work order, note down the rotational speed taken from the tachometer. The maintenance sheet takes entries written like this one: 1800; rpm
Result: 1700; rpm
